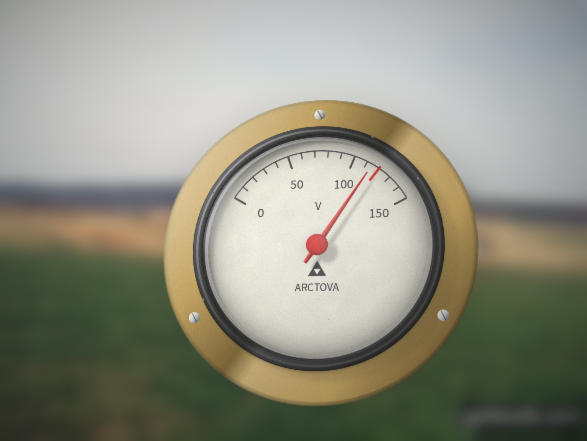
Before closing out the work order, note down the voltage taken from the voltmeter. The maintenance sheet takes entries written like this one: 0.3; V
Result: 115; V
